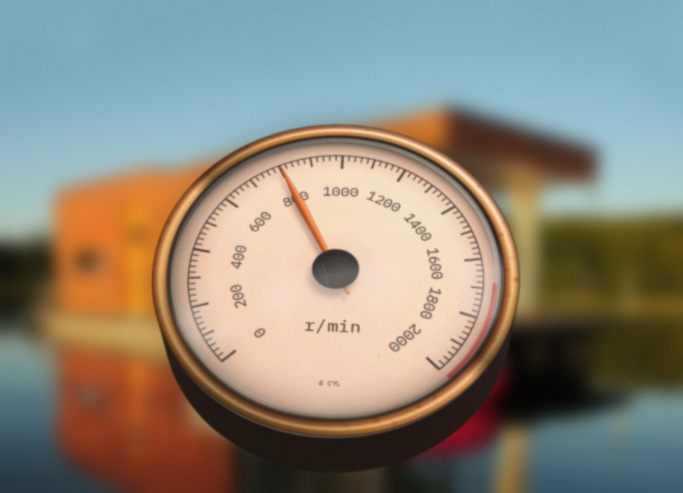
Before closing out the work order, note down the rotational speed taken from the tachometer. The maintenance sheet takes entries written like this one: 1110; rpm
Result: 800; rpm
